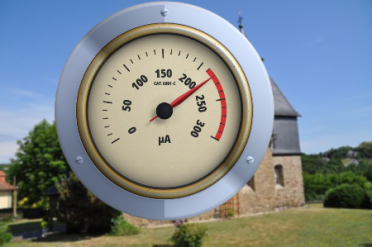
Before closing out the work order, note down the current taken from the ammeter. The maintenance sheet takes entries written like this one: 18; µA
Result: 220; µA
